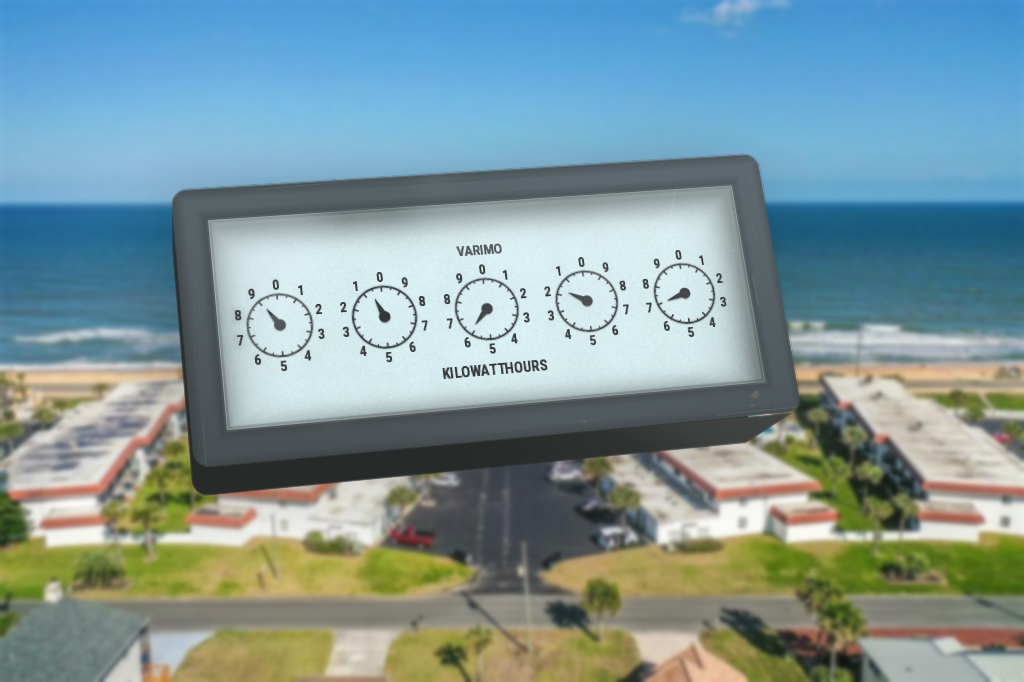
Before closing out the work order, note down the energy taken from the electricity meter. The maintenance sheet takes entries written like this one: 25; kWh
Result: 90617; kWh
